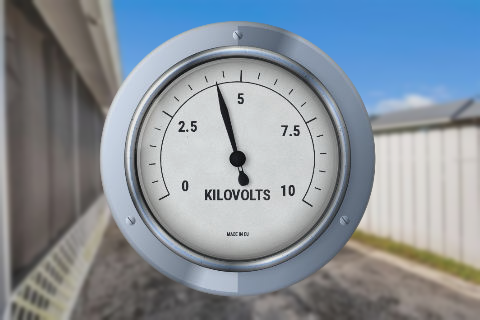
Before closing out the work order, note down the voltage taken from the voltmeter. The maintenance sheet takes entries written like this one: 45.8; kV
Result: 4.25; kV
